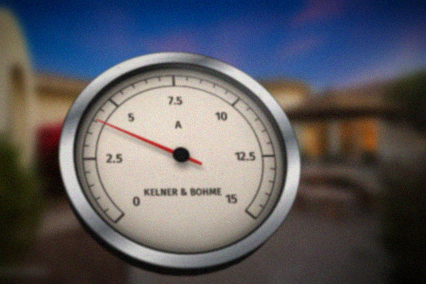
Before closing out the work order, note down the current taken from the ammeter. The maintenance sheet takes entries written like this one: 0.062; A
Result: 4; A
